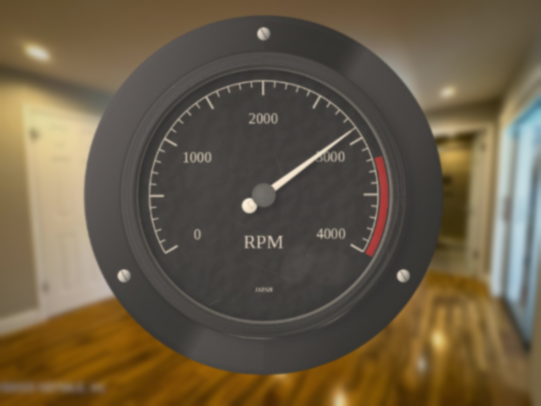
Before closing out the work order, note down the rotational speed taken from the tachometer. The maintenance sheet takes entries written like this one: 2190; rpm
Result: 2900; rpm
